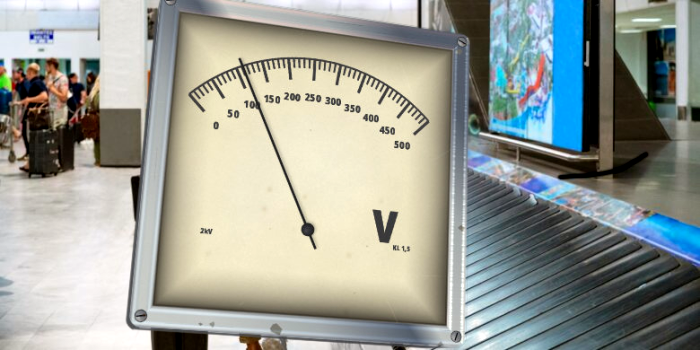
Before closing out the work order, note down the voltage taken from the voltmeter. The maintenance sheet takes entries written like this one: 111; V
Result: 110; V
